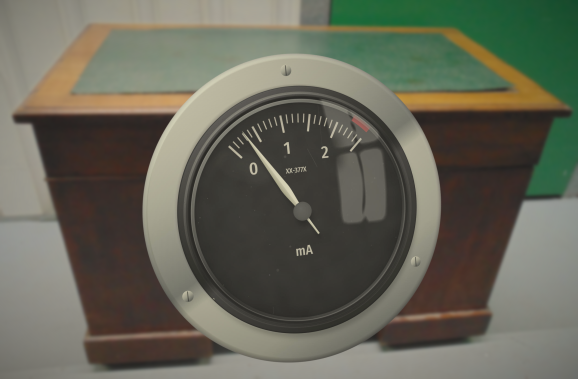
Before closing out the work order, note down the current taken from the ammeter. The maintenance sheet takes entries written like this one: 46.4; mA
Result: 0.3; mA
